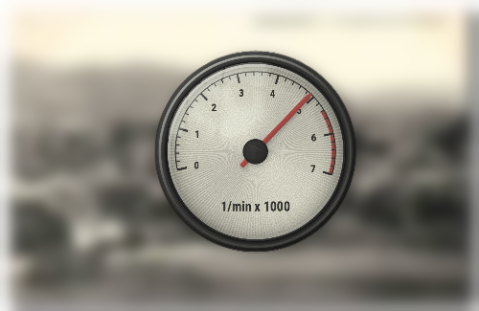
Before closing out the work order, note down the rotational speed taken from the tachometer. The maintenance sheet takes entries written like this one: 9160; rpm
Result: 4900; rpm
